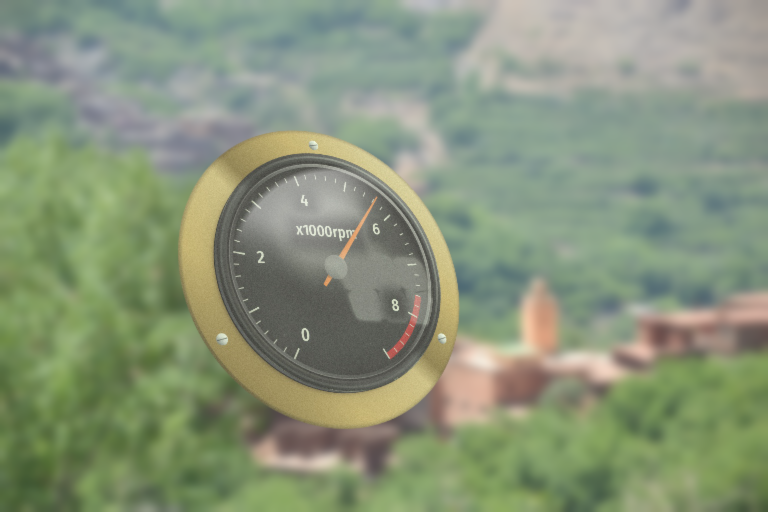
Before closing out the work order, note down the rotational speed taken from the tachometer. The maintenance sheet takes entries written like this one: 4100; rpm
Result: 5600; rpm
